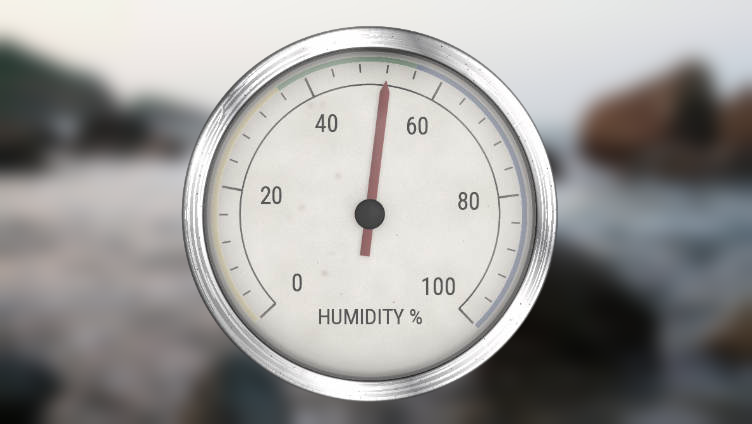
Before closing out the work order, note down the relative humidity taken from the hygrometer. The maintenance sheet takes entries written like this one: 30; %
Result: 52; %
